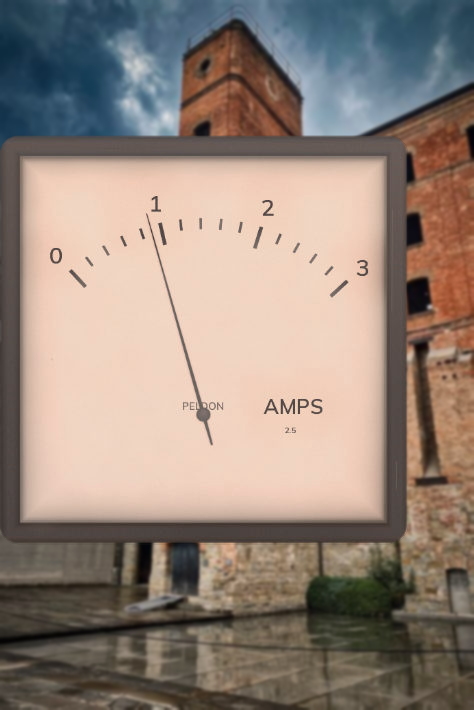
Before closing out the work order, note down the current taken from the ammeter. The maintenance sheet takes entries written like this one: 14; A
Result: 0.9; A
